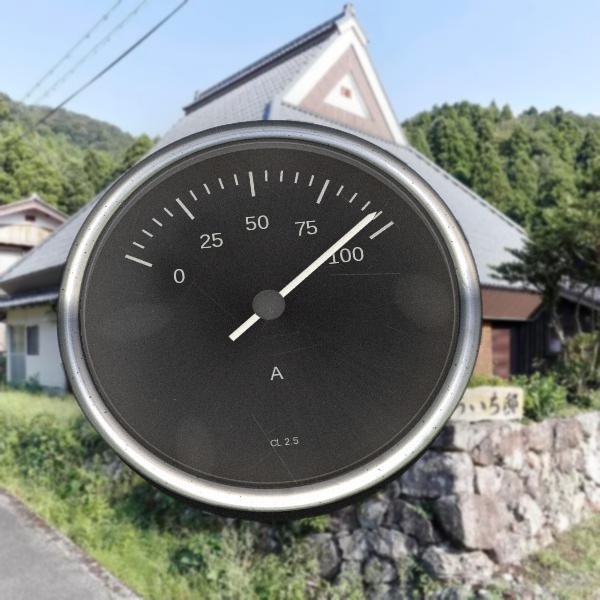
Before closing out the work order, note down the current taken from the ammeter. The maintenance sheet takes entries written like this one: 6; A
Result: 95; A
